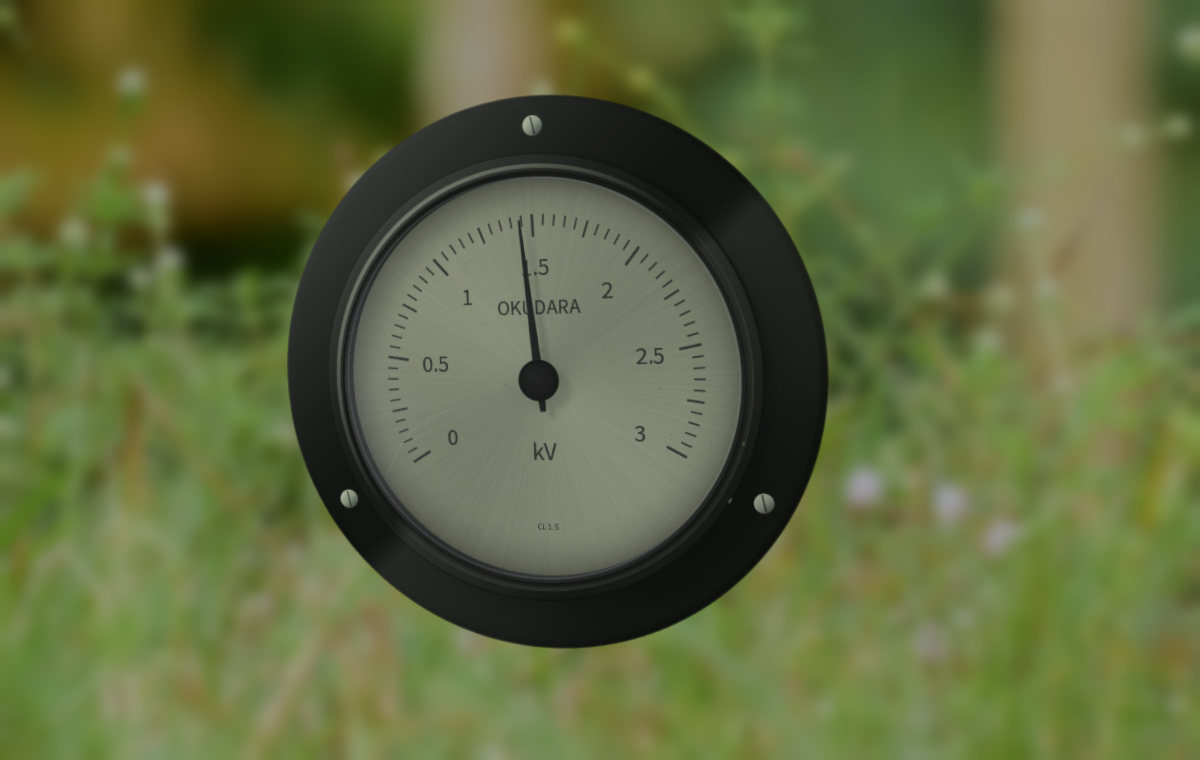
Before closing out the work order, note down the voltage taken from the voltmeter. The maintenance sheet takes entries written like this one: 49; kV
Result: 1.45; kV
